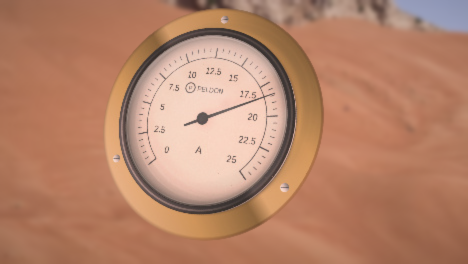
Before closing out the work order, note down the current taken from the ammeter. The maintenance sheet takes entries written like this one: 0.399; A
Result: 18.5; A
